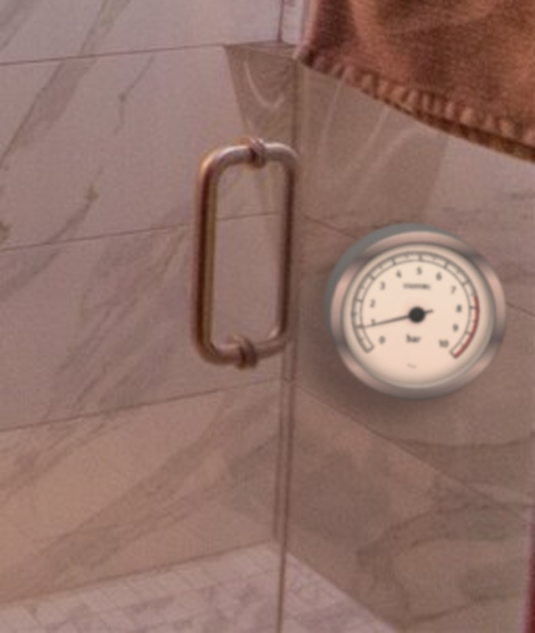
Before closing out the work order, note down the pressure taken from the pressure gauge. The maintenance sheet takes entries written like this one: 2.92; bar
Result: 1; bar
